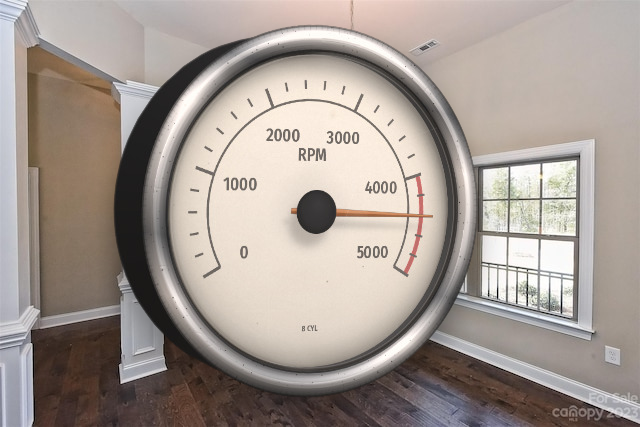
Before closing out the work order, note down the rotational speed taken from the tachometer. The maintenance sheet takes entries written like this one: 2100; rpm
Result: 4400; rpm
